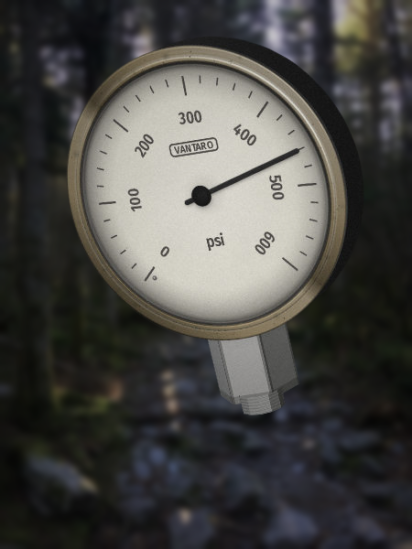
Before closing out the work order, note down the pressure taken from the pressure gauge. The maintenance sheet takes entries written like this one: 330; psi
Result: 460; psi
